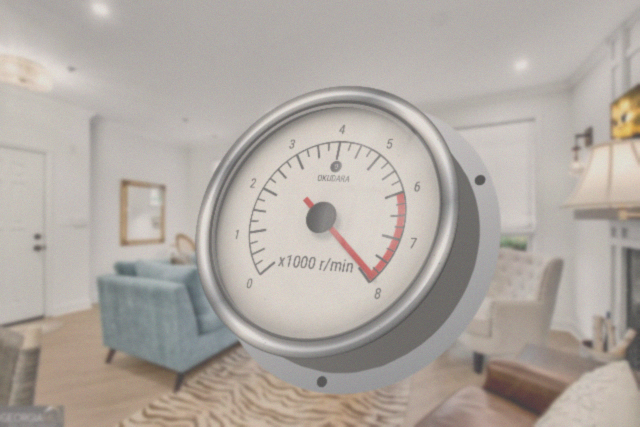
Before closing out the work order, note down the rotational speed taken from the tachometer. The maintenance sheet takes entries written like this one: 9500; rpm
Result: 7875; rpm
